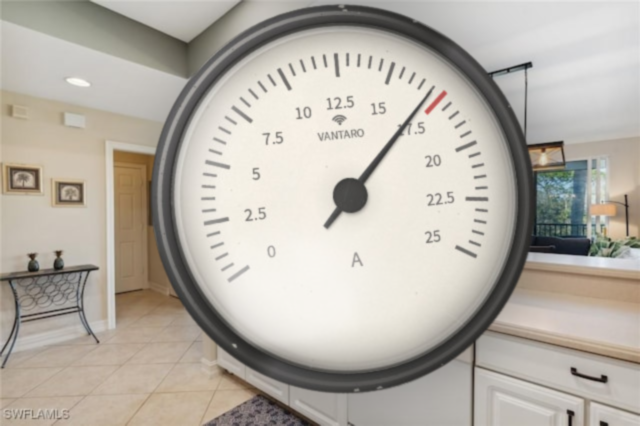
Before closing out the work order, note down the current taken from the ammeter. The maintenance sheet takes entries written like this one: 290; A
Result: 17; A
